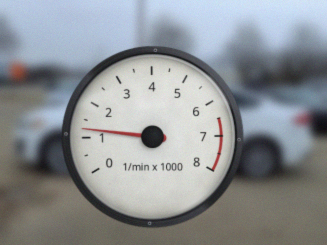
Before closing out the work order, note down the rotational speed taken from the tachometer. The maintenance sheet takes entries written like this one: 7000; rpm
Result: 1250; rpm
